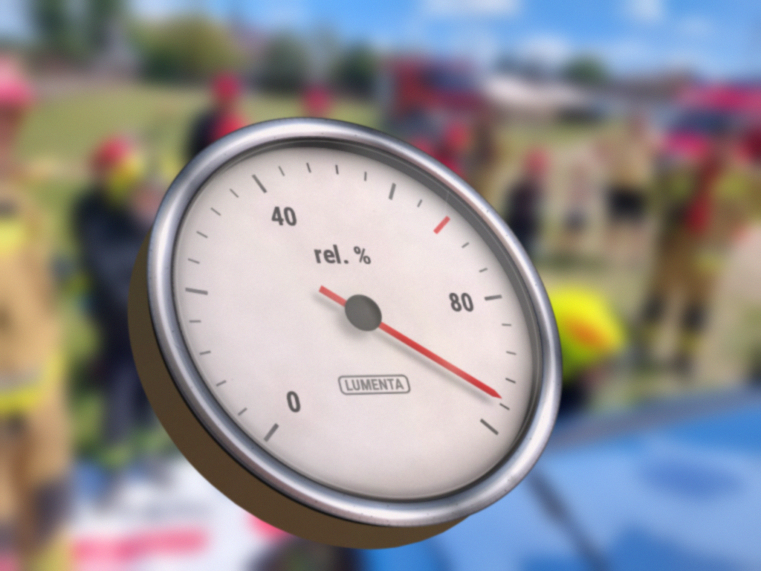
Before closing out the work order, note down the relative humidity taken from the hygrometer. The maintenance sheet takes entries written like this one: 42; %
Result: 96; %
